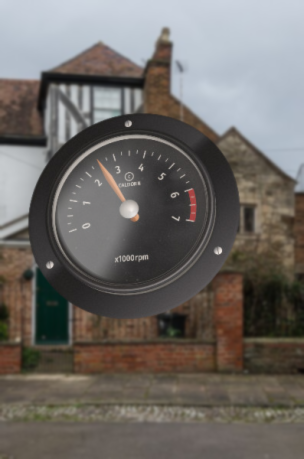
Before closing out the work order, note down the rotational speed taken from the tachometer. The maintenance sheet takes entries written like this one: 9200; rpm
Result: 2500; rpm
